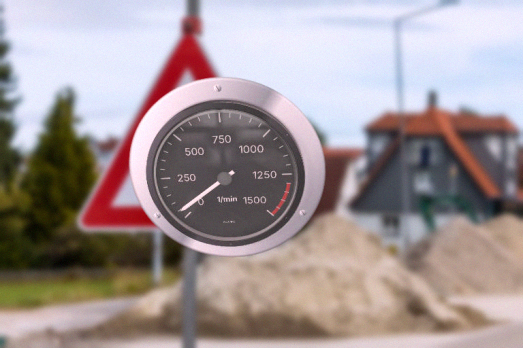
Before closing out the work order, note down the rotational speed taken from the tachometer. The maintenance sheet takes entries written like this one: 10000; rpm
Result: 50; rpm
